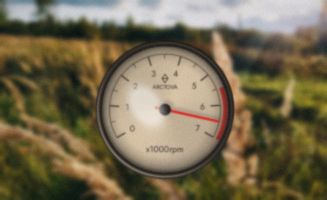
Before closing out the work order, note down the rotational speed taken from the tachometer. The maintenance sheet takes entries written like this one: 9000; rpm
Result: 6500; rpm
